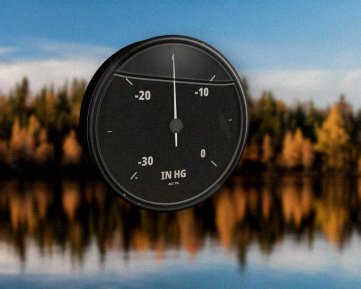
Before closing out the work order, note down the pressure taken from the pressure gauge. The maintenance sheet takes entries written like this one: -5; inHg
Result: -15; inHg
